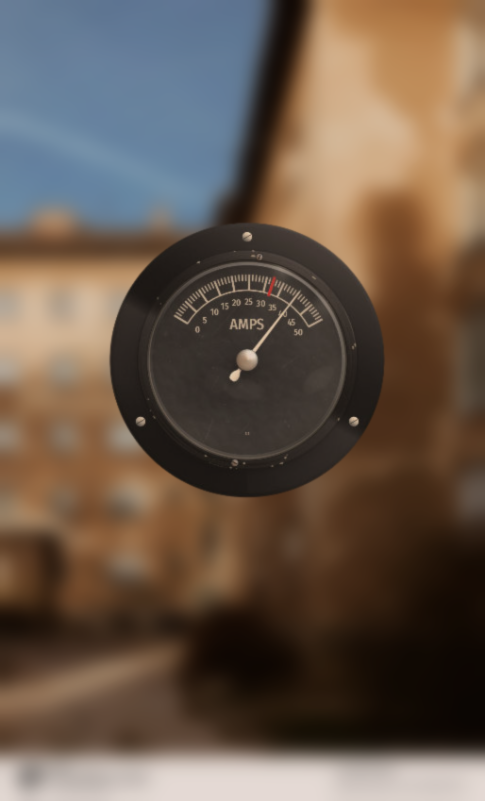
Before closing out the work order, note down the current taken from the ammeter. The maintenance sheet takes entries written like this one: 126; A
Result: 40; A
